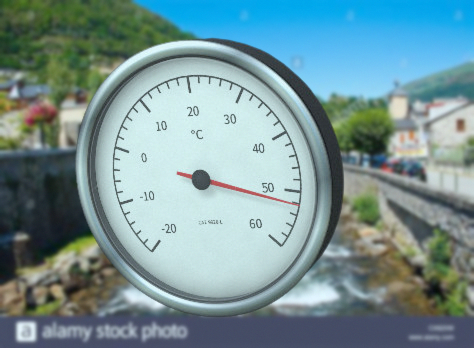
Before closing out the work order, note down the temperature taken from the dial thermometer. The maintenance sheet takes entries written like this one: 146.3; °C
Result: 52; °C
